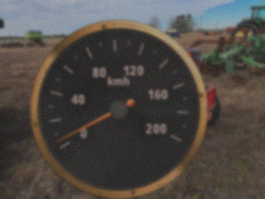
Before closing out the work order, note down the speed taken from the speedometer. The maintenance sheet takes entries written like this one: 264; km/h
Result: 5; km/h
